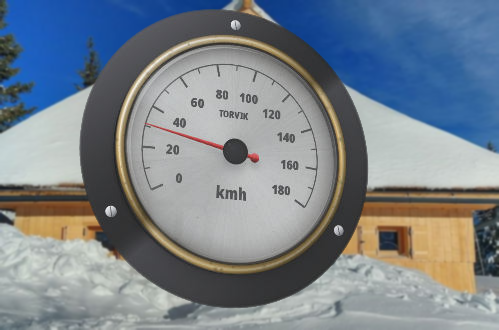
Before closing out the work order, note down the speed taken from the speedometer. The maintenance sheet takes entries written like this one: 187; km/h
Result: 30; km/h
